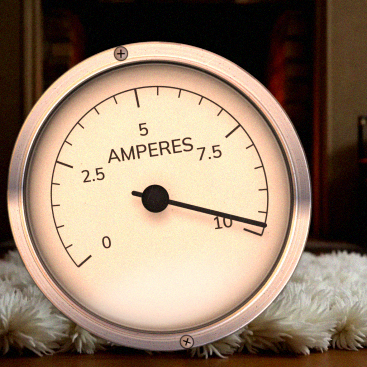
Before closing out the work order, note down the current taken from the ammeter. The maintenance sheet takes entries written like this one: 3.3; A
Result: 9.75; A
